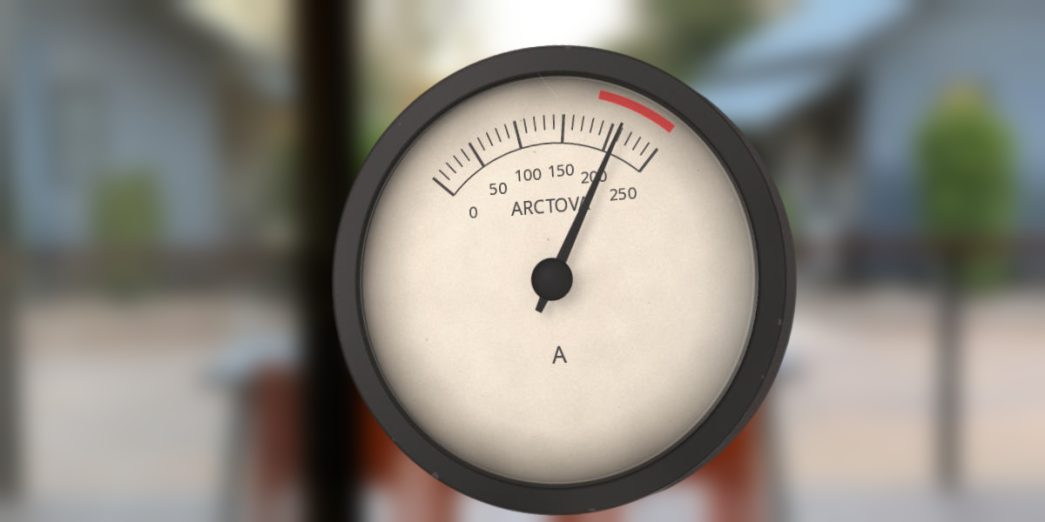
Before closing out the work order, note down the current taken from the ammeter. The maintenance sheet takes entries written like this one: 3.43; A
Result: 210; A
